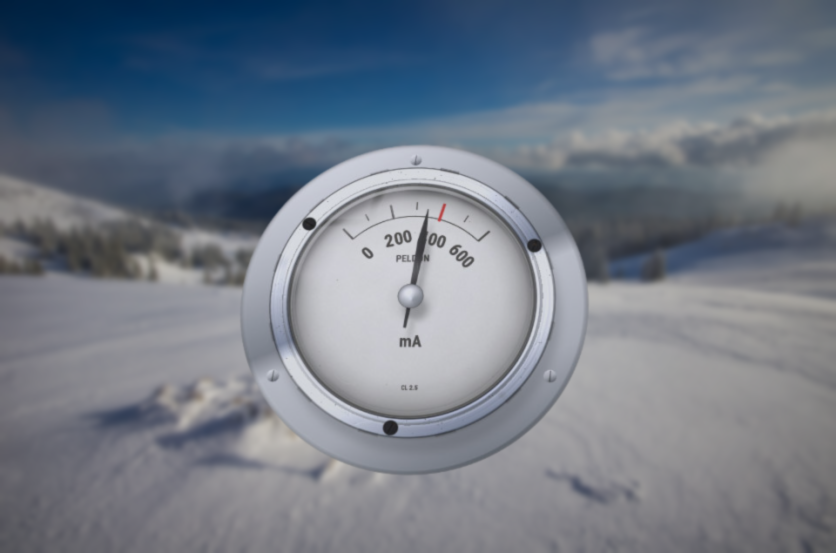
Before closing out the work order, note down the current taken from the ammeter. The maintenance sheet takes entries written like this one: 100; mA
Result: 350; mA
